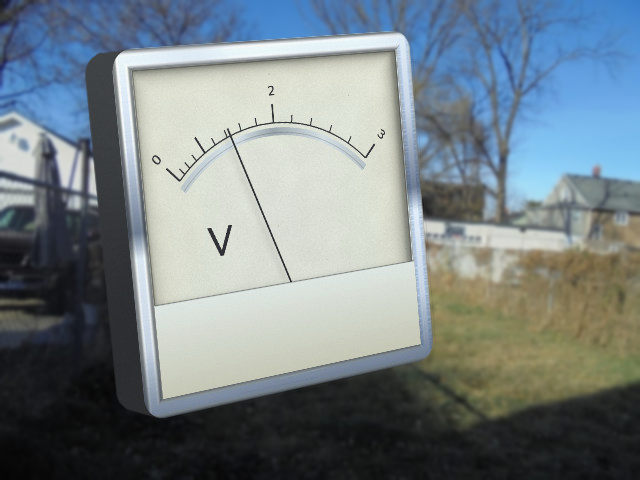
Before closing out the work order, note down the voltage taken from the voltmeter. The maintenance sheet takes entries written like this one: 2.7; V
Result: 1.4; V
